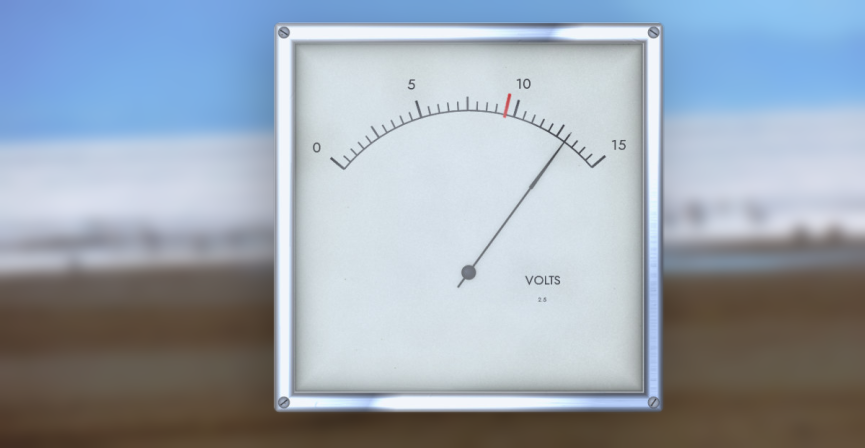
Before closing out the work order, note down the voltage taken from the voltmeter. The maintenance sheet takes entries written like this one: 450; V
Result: 13; V
